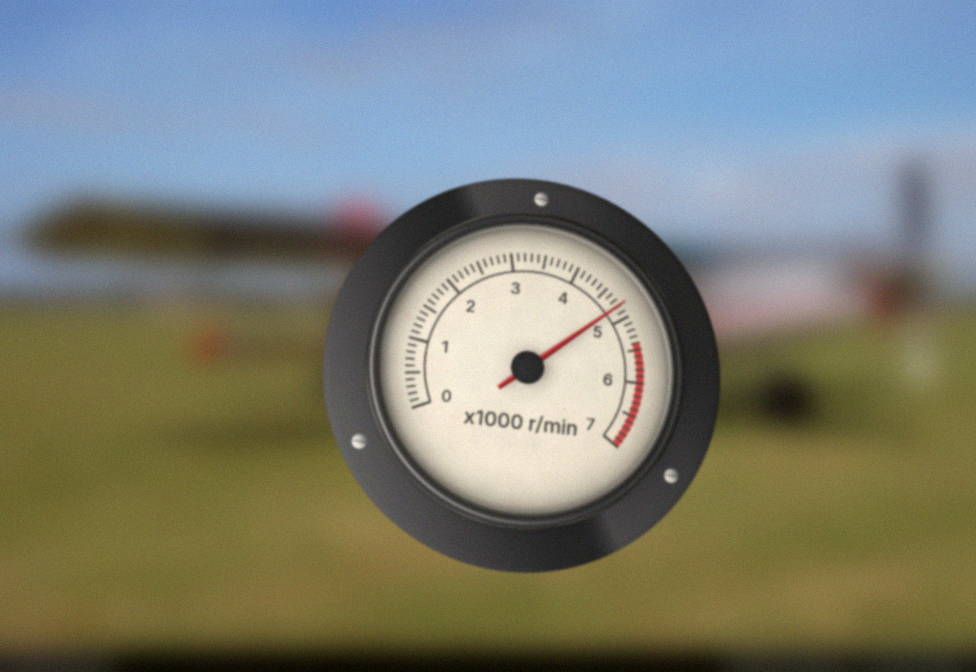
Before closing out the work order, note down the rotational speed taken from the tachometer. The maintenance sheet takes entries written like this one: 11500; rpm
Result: 4800; rpm
